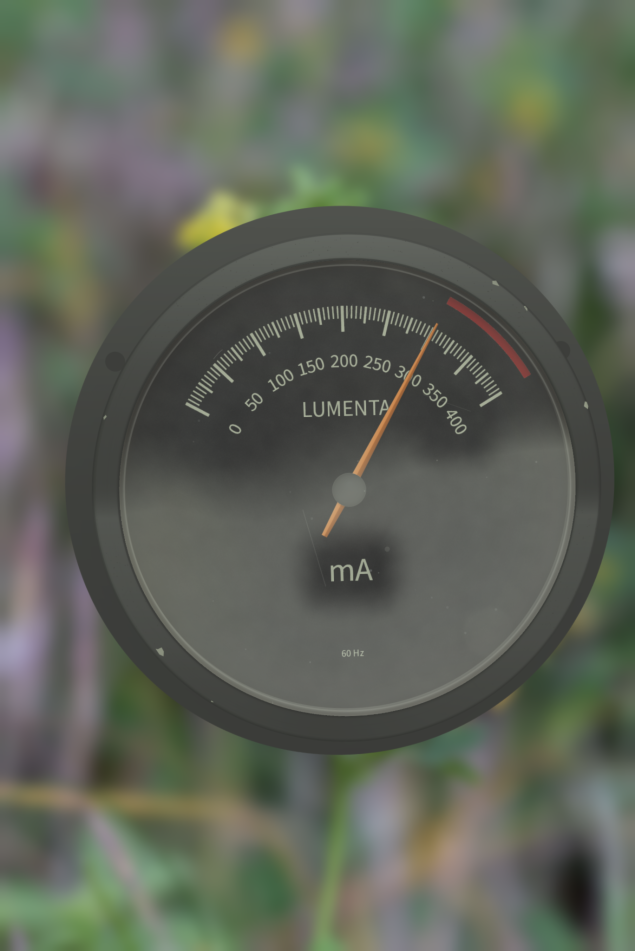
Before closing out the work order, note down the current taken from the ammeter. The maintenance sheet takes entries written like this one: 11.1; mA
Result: 300; mA
